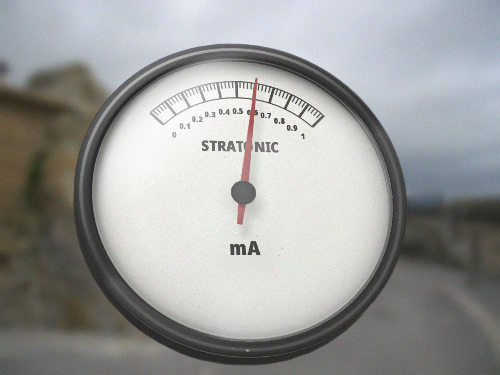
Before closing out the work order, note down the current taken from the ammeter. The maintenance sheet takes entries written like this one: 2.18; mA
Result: 0.6; mA
